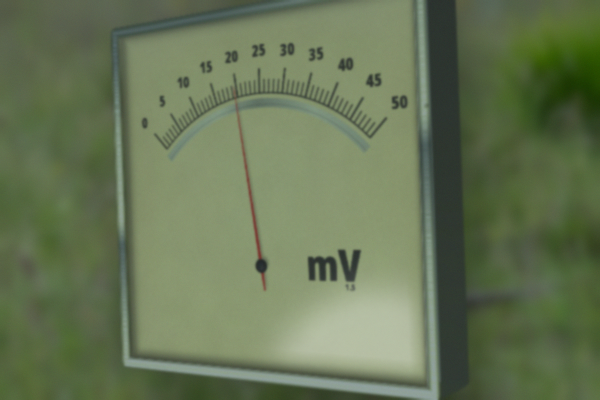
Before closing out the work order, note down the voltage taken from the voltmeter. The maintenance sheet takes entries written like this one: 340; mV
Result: 20; mV
